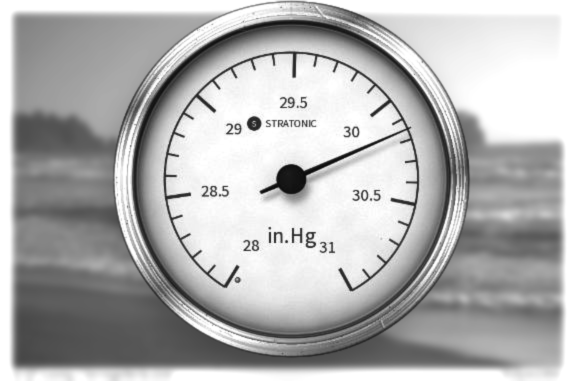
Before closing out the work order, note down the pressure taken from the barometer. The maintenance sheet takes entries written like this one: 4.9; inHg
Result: 30.15; inHg
